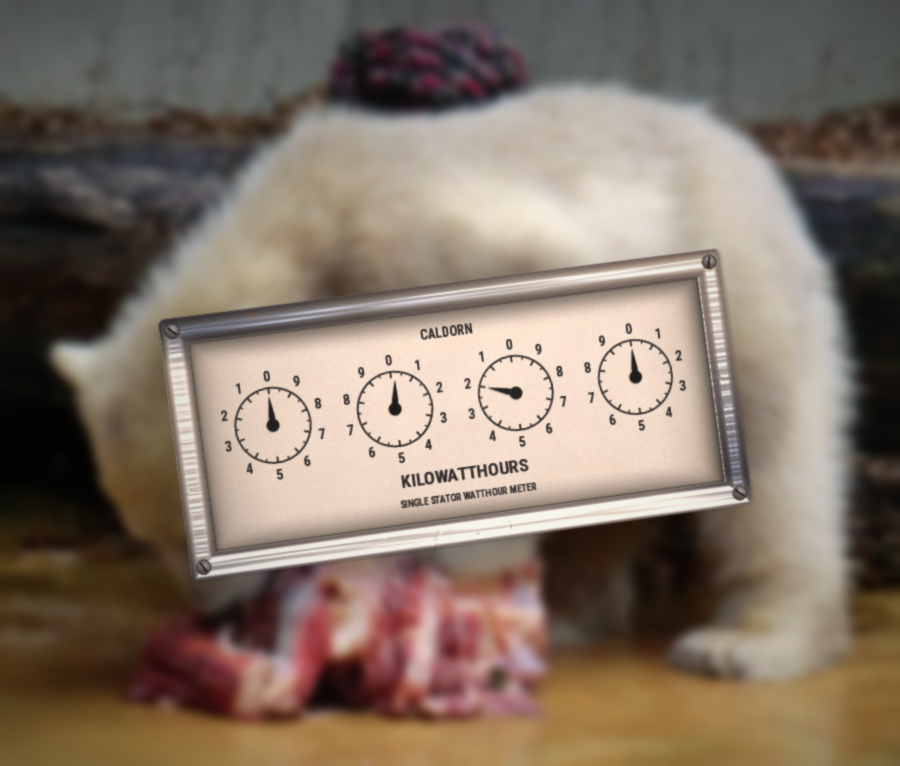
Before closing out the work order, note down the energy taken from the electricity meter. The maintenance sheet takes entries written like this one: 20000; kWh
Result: 20; kWh
